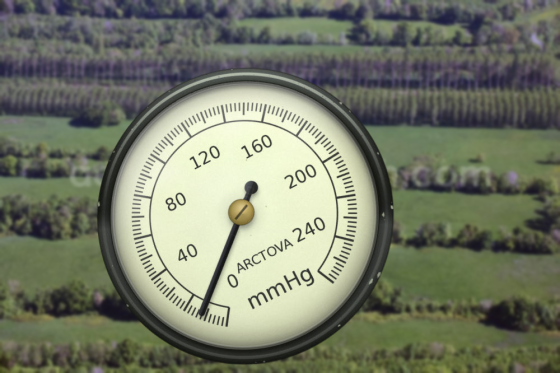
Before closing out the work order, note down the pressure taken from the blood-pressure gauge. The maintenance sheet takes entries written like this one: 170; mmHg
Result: 12; mmHg
